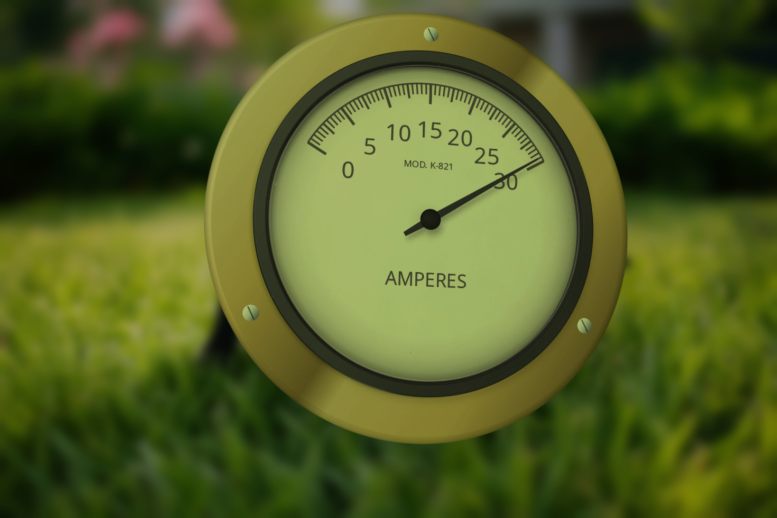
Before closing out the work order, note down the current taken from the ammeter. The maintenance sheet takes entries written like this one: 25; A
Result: 29.5; A
